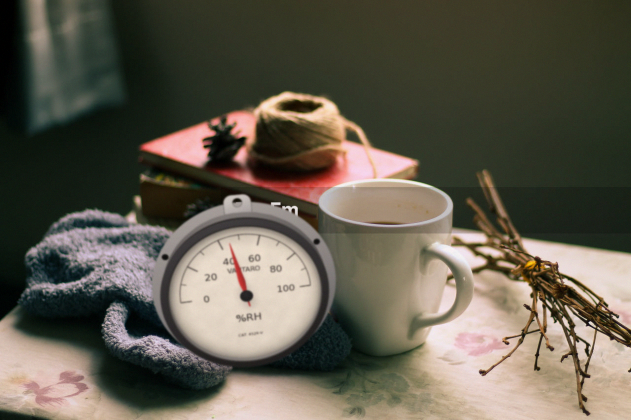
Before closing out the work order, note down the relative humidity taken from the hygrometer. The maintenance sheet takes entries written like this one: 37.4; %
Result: 45; %
